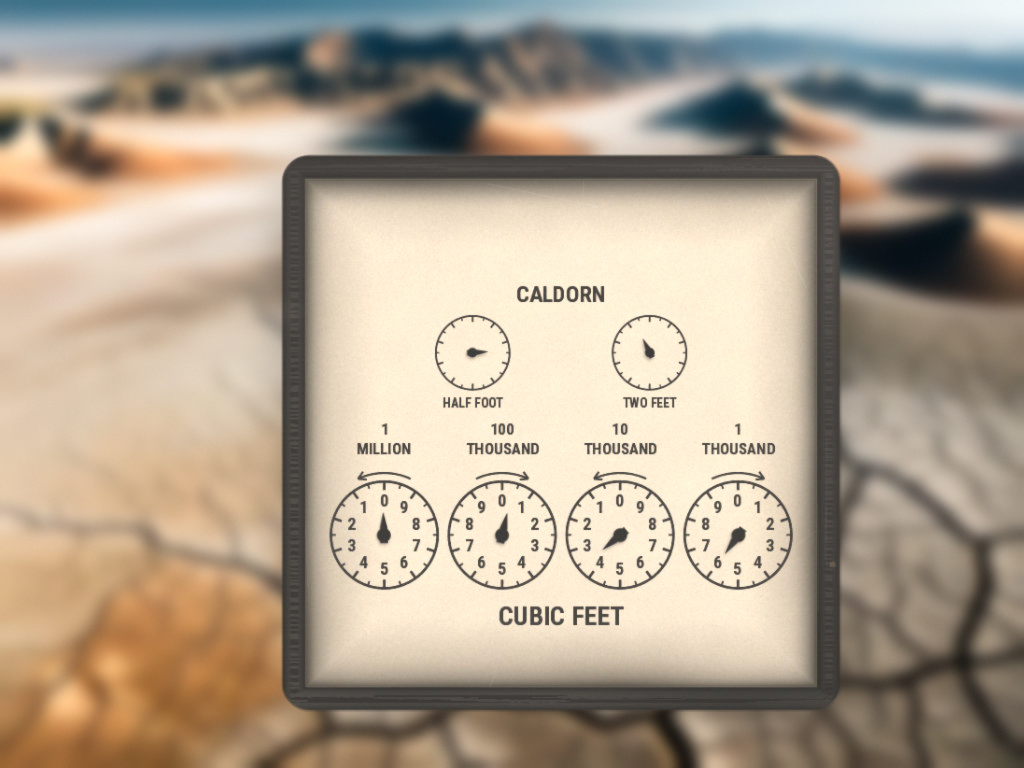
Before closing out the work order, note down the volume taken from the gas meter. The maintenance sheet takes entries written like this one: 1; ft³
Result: 3600; ft³
